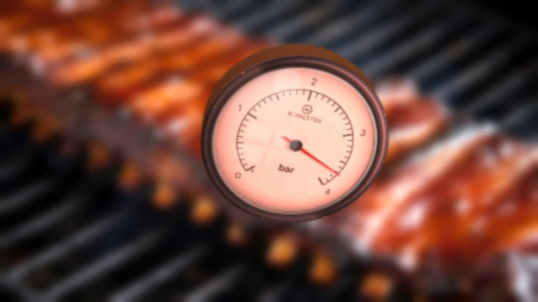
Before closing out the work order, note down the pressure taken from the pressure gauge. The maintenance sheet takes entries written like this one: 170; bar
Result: 3.7; bar
